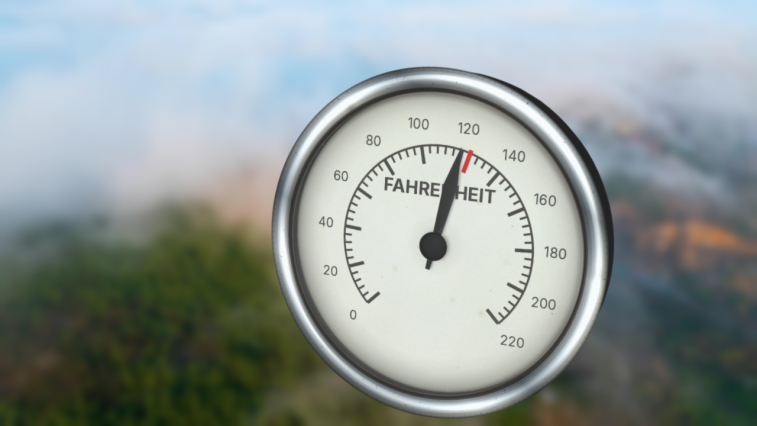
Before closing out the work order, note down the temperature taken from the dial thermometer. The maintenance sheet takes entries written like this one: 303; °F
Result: 120; °F
